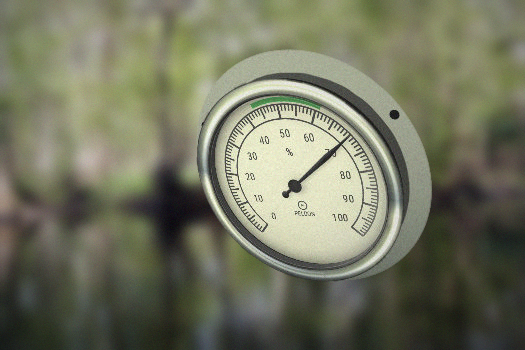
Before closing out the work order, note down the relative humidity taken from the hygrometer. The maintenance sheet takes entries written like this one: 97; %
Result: 70; %
